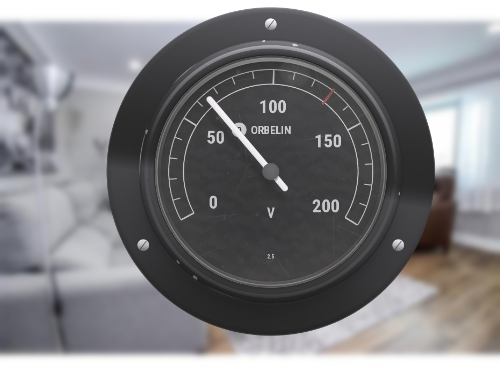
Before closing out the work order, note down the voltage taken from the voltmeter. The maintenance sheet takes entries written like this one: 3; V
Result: 65; V
